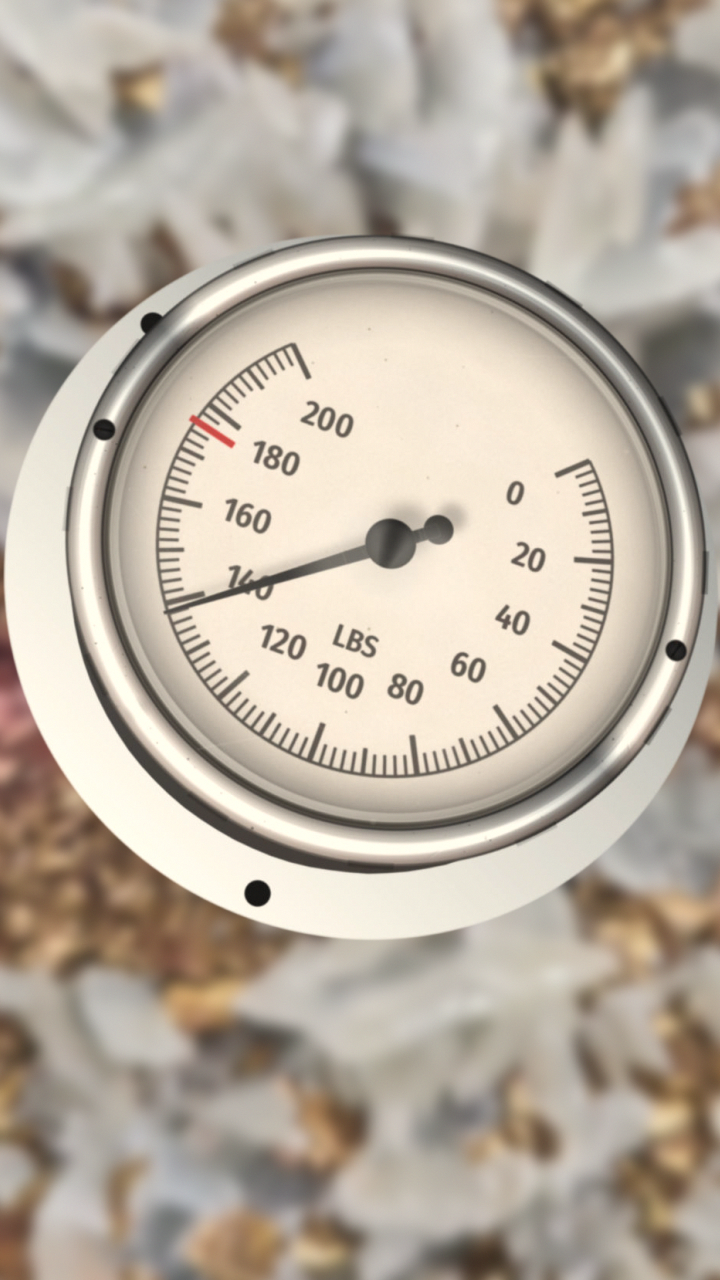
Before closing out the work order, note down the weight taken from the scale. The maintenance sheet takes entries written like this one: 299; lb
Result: 138; lb
